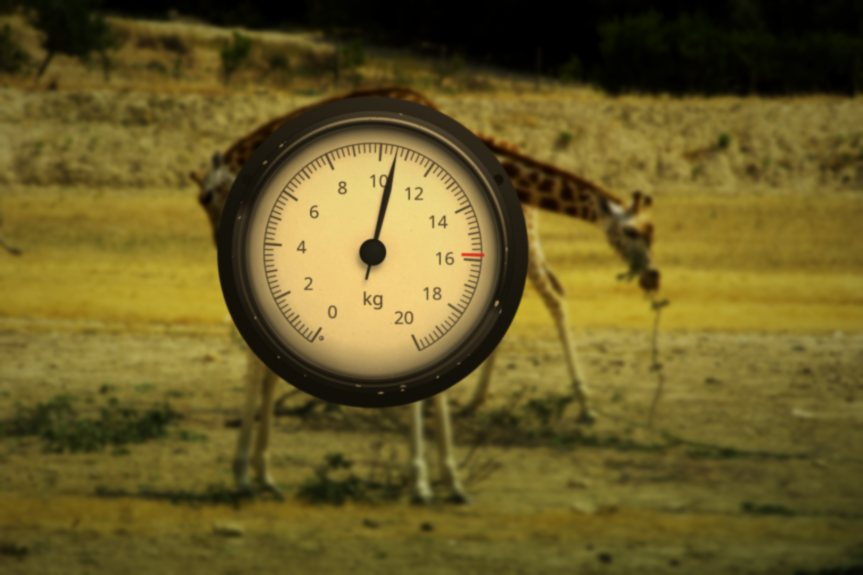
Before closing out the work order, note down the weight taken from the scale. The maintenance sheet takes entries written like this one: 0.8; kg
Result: 10.6; kg
